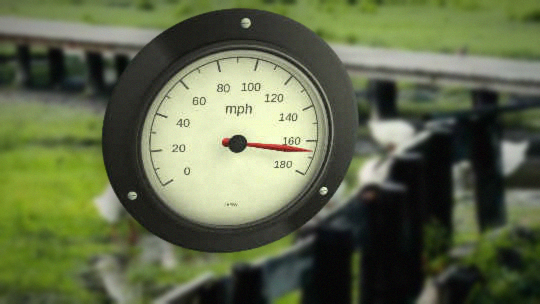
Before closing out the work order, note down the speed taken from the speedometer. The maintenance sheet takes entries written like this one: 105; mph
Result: 165; mph
